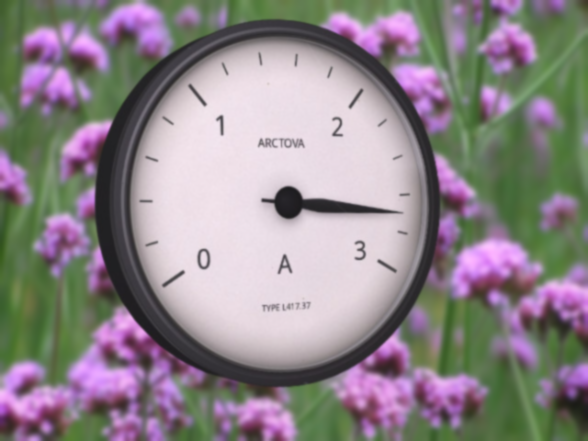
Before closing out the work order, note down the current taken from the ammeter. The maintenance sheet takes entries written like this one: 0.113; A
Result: 2.7; A
